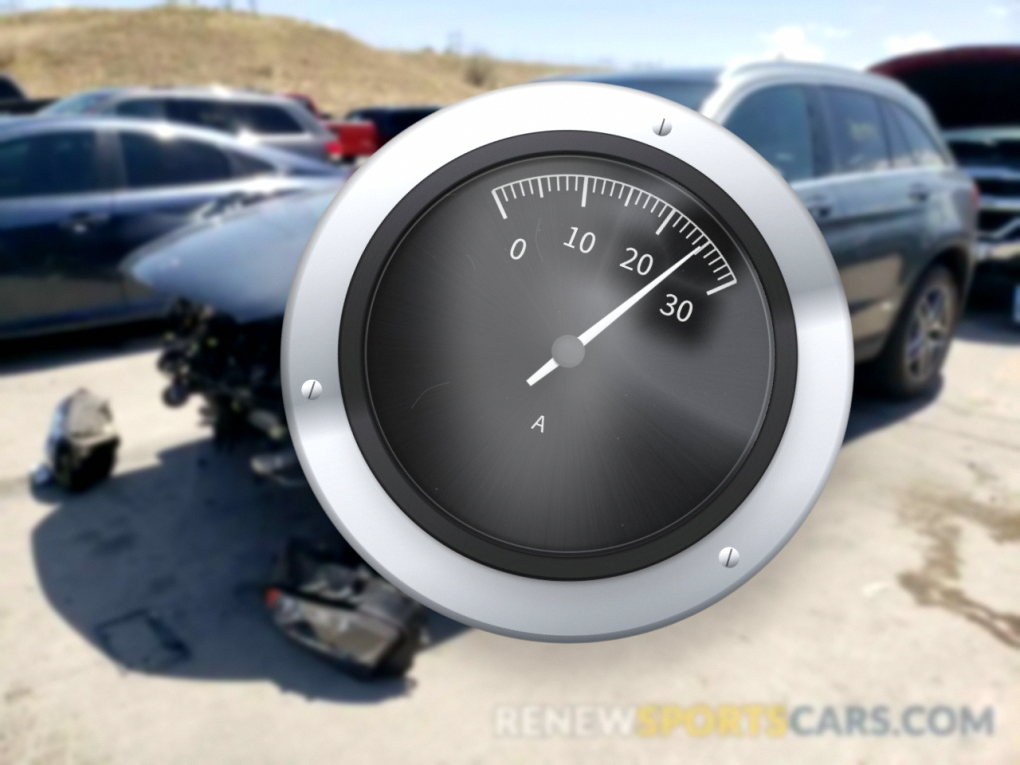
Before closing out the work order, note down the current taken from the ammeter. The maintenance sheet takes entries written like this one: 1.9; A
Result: 25; A
